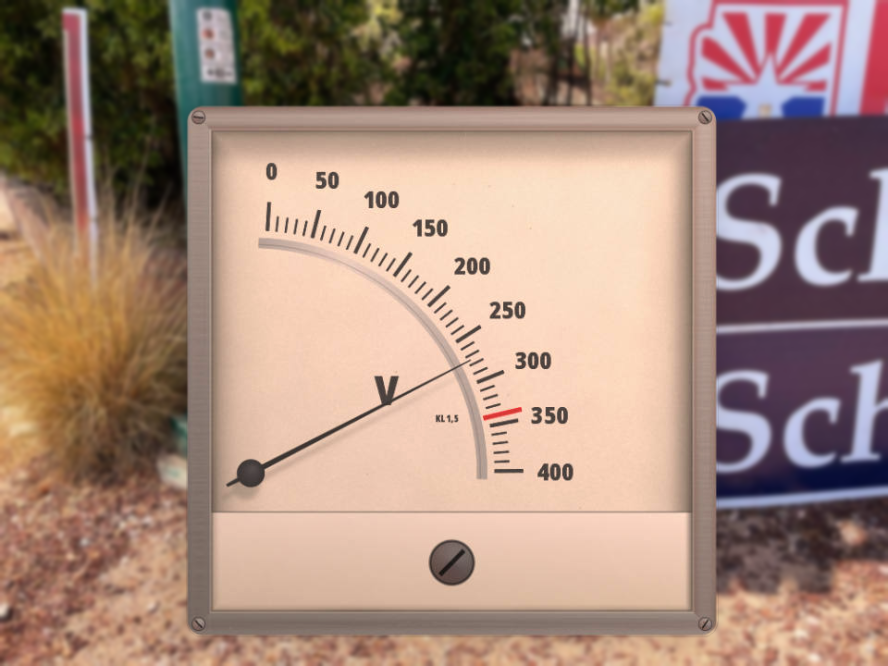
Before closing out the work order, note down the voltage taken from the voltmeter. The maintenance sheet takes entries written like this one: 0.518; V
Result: 275; V
